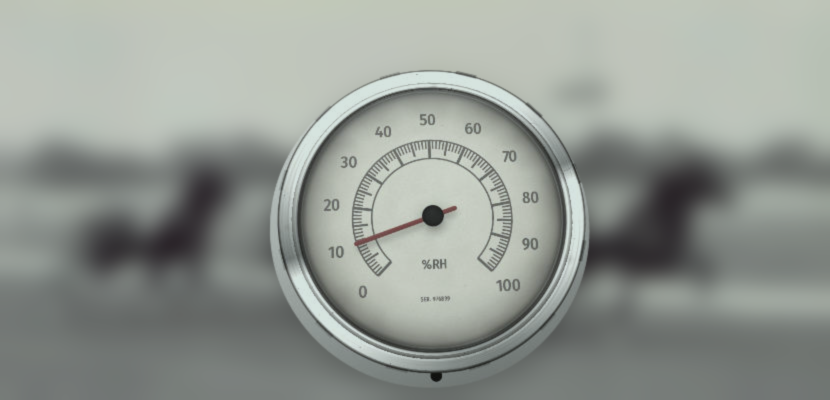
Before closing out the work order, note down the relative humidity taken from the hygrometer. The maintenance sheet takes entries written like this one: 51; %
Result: 10; %
